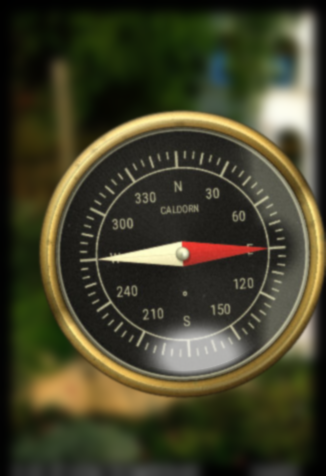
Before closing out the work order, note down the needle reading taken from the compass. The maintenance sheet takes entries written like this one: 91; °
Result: 90; °
